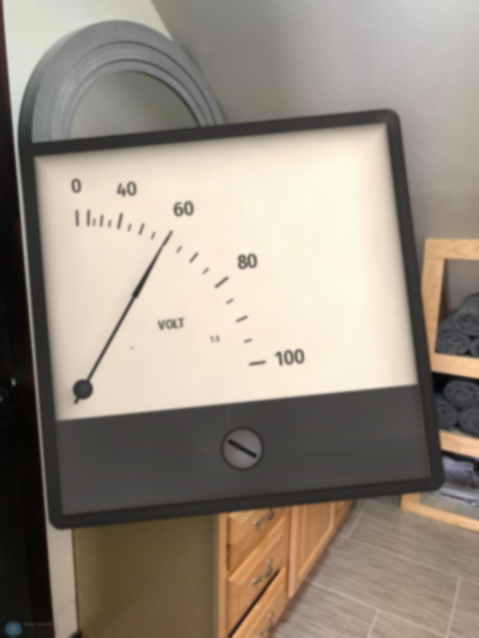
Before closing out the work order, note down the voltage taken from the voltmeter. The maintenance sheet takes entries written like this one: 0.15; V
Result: 60; V
